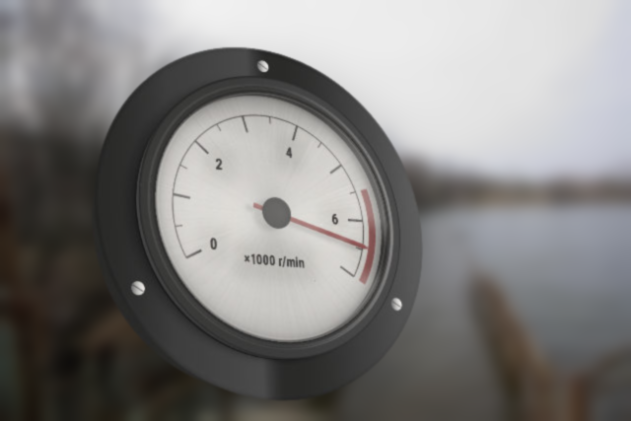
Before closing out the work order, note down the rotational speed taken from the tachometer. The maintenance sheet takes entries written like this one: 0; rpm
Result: 6500; rpm
